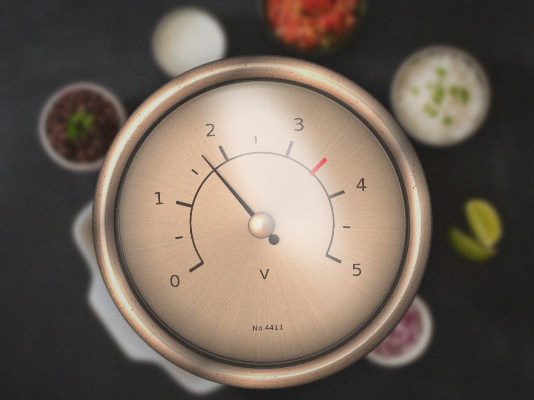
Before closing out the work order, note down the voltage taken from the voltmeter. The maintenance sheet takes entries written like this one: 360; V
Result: 1.75; V
